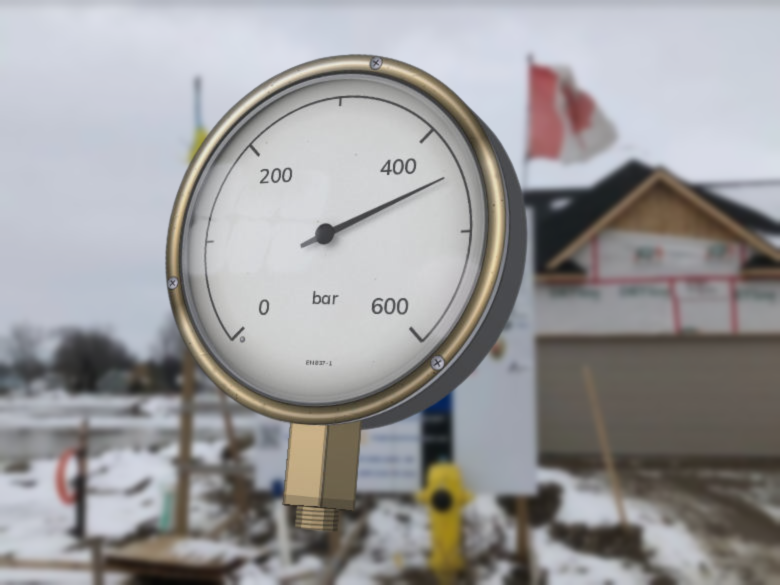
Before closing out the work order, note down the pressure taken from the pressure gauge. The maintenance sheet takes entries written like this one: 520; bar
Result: 450; bar
